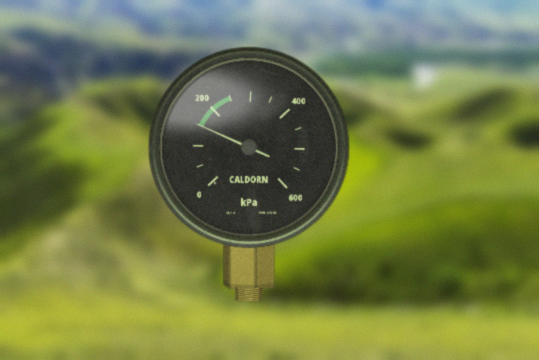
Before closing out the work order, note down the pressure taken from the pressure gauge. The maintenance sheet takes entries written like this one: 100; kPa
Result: 150; kPa
